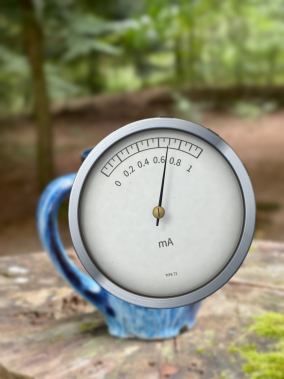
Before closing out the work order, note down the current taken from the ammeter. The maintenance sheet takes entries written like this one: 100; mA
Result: 0.7; mA
